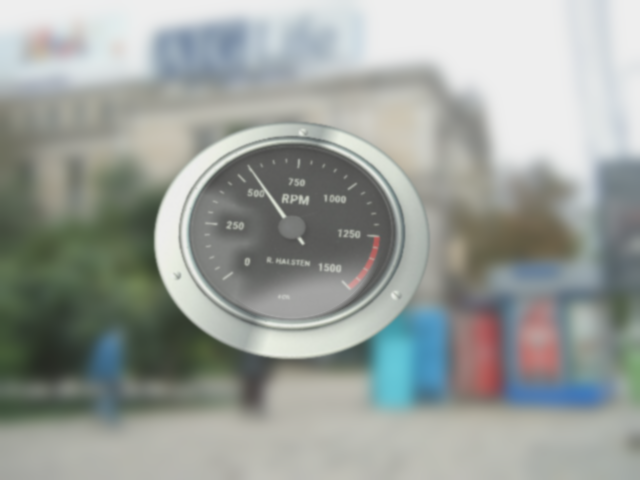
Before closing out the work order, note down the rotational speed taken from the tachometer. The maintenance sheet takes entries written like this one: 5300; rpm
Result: 550; rpm
